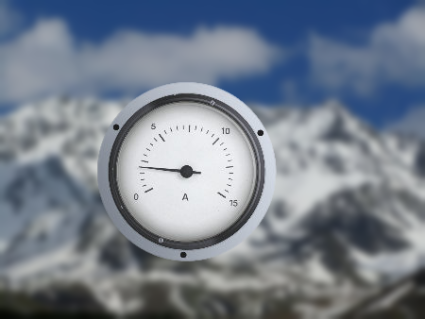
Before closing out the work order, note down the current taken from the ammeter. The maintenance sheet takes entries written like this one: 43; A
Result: 2; A
